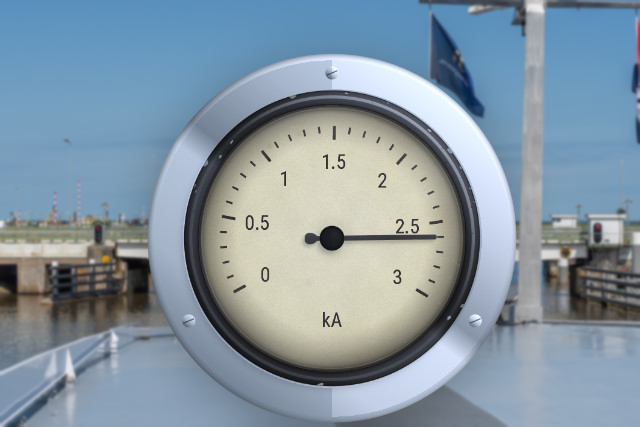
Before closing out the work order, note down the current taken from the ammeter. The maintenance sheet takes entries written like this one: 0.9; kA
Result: 2.6; kA
